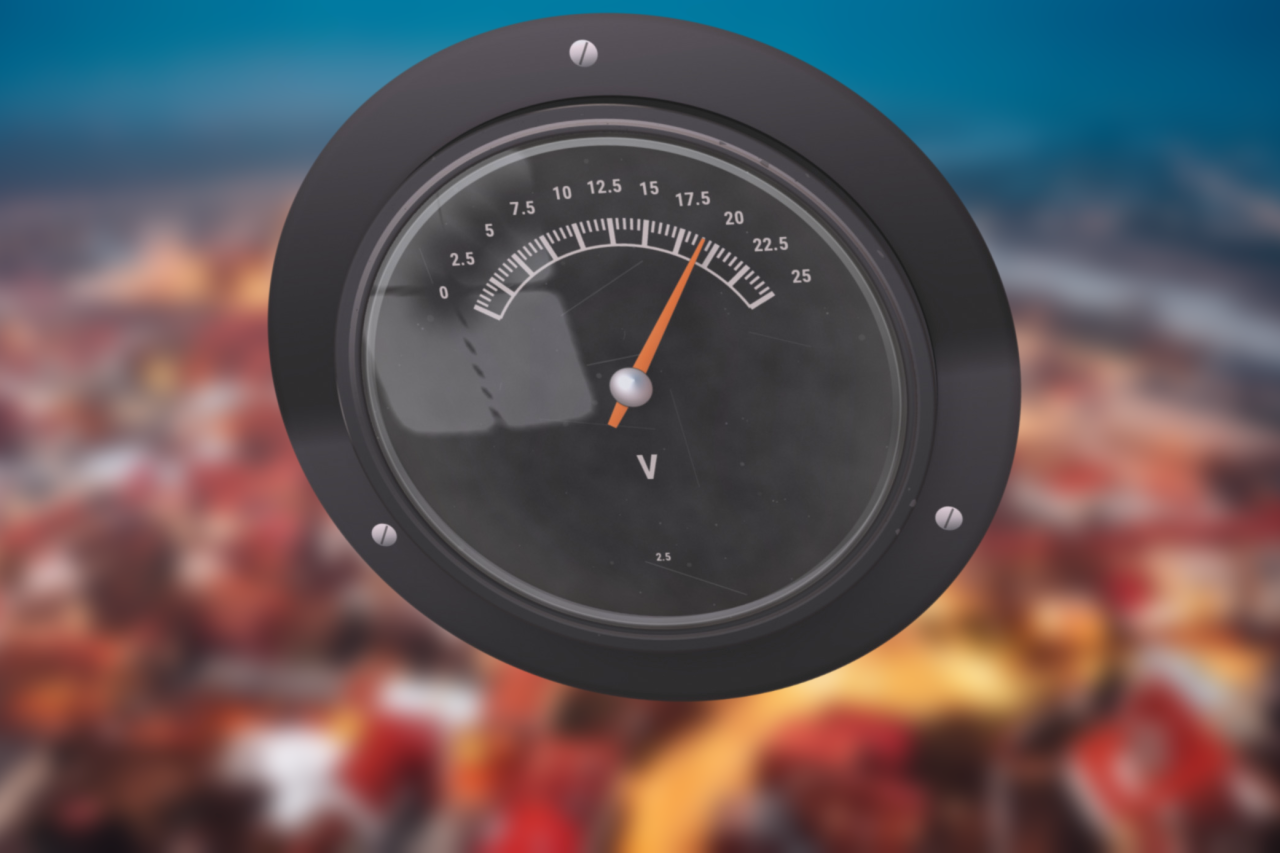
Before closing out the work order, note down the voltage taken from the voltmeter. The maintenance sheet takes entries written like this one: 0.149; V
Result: 19; V
